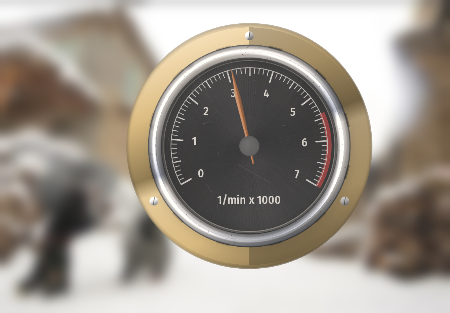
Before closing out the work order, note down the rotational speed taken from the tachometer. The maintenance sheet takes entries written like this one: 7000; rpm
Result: 3100; rpm
